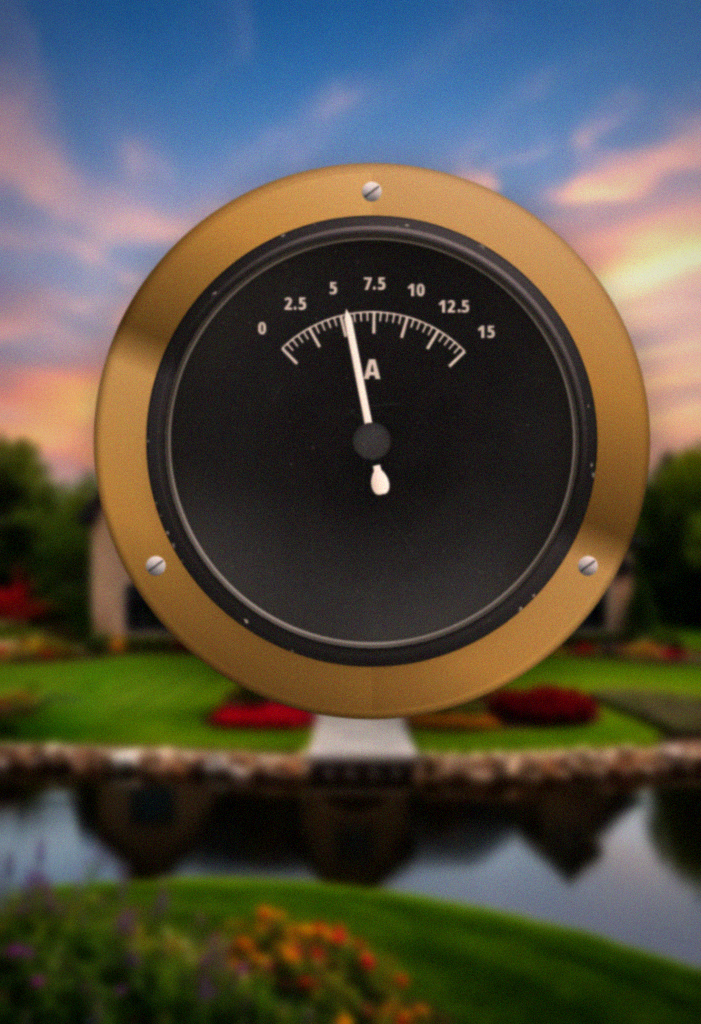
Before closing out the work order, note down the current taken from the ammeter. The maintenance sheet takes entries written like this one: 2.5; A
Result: 5.5; A
